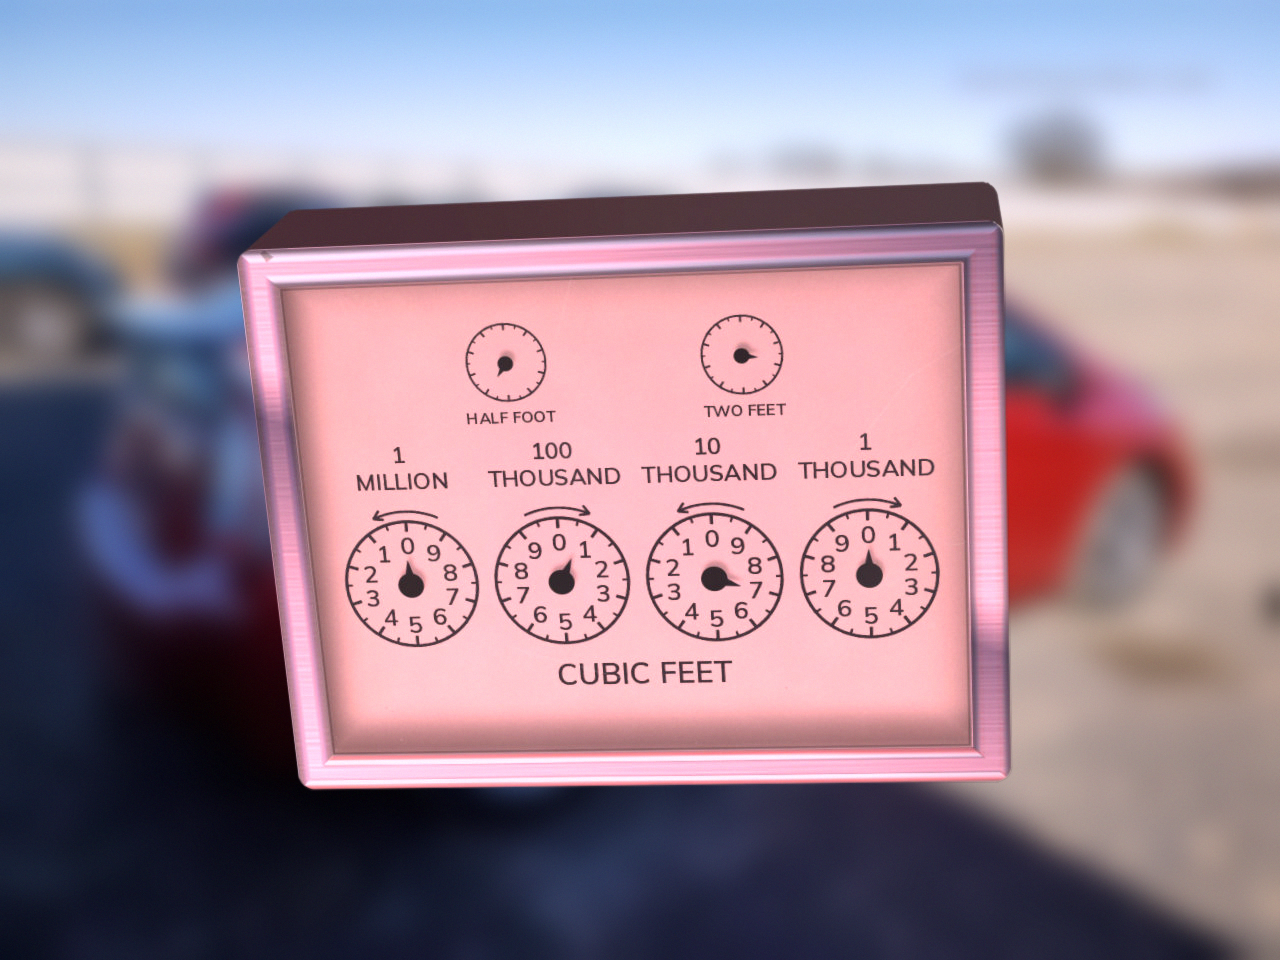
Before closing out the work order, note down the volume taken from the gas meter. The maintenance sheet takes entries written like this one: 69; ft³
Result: 7000; ft³
